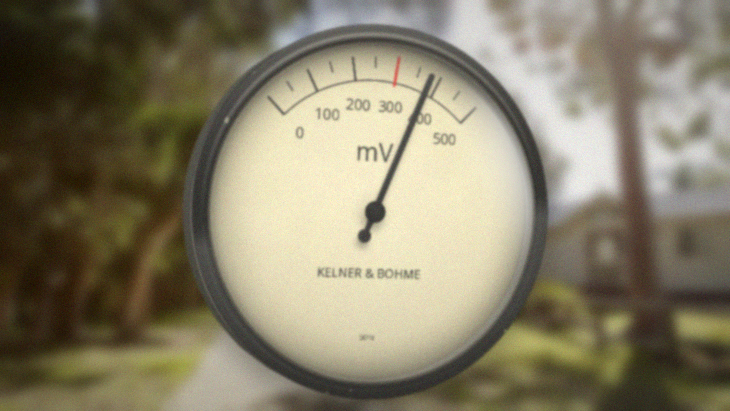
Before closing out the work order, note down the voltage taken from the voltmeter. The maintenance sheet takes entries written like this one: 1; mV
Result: 375; mV
